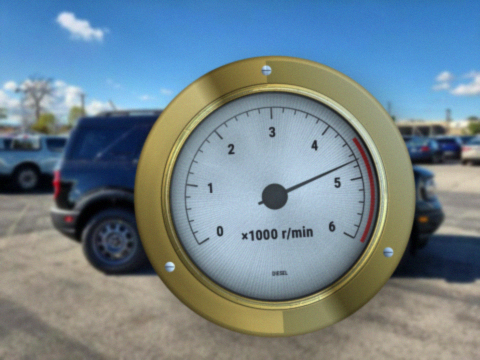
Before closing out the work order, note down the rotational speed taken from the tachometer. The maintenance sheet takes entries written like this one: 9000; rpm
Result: 4700; rpm
